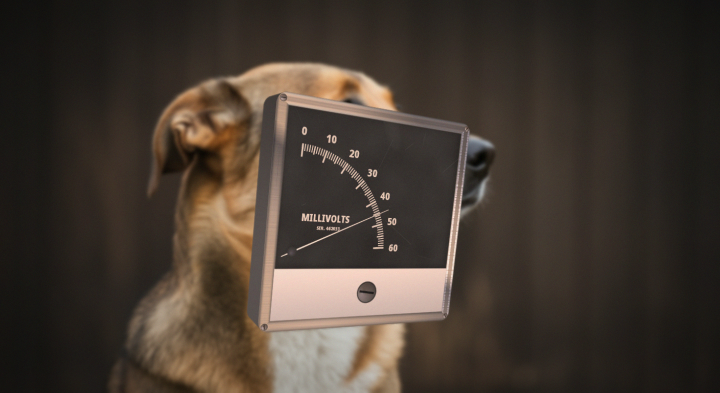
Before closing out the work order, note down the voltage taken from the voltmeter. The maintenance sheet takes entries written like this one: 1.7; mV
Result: 45; mV
